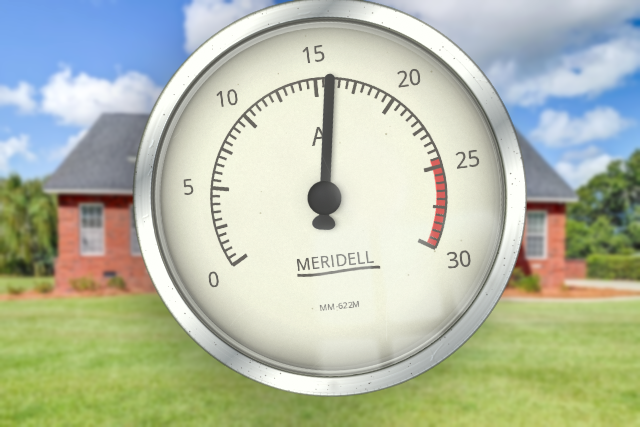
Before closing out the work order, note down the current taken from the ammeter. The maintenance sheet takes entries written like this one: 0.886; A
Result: 16; A
